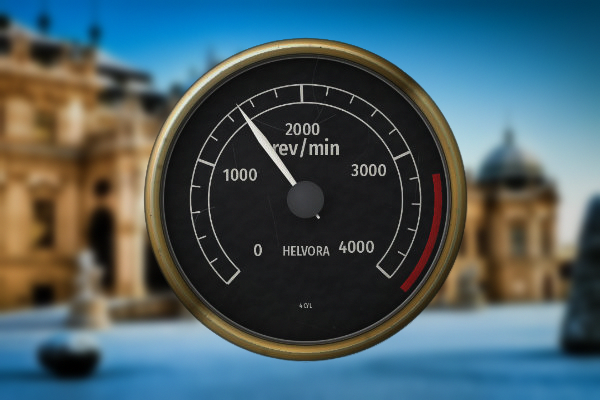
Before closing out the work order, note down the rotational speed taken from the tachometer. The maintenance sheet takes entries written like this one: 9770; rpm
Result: 1500; rpm
